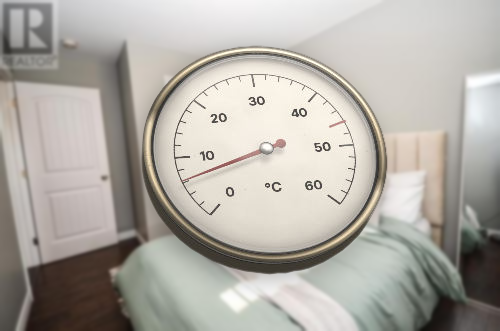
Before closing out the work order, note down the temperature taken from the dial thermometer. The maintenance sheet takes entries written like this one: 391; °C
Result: 6; °C
